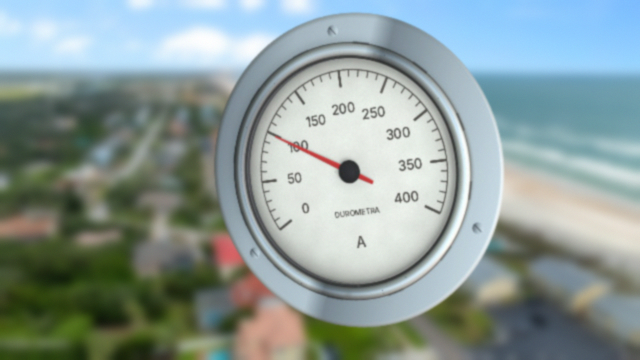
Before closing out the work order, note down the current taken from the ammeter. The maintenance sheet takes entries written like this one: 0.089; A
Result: 100; A
